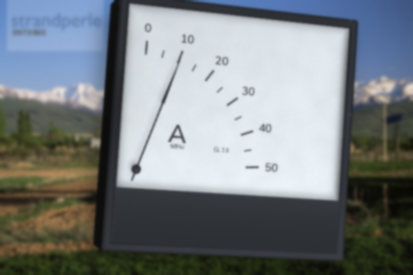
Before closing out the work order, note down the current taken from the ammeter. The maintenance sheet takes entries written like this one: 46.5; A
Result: 10; A
